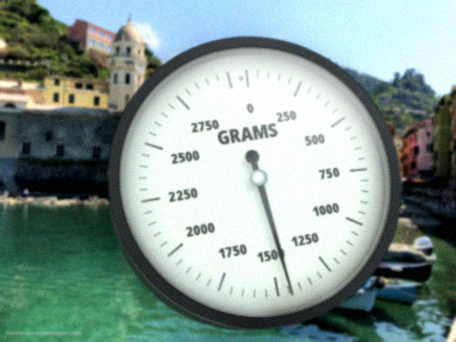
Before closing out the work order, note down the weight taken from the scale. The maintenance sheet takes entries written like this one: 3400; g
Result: 1450; g
